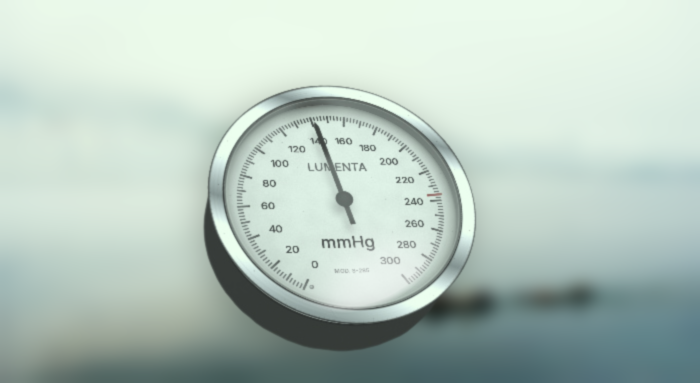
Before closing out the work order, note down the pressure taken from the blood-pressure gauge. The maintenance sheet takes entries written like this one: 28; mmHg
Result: 140; mmHg
